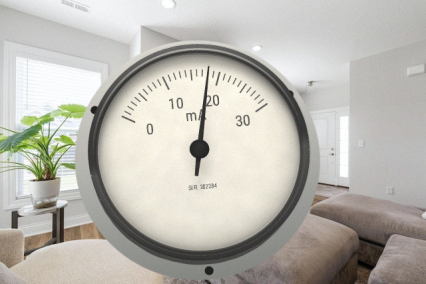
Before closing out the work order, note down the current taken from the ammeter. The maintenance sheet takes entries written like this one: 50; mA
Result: 18; mA
